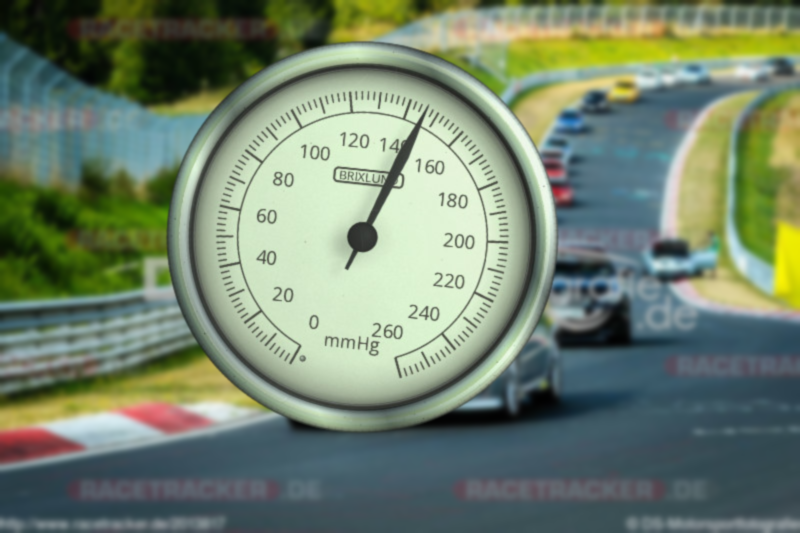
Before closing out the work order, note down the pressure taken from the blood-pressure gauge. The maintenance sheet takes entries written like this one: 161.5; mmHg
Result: 146; mmHg
